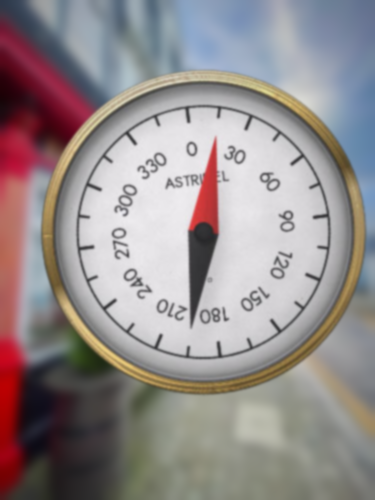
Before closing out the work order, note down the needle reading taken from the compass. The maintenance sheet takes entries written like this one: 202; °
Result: 15; °
